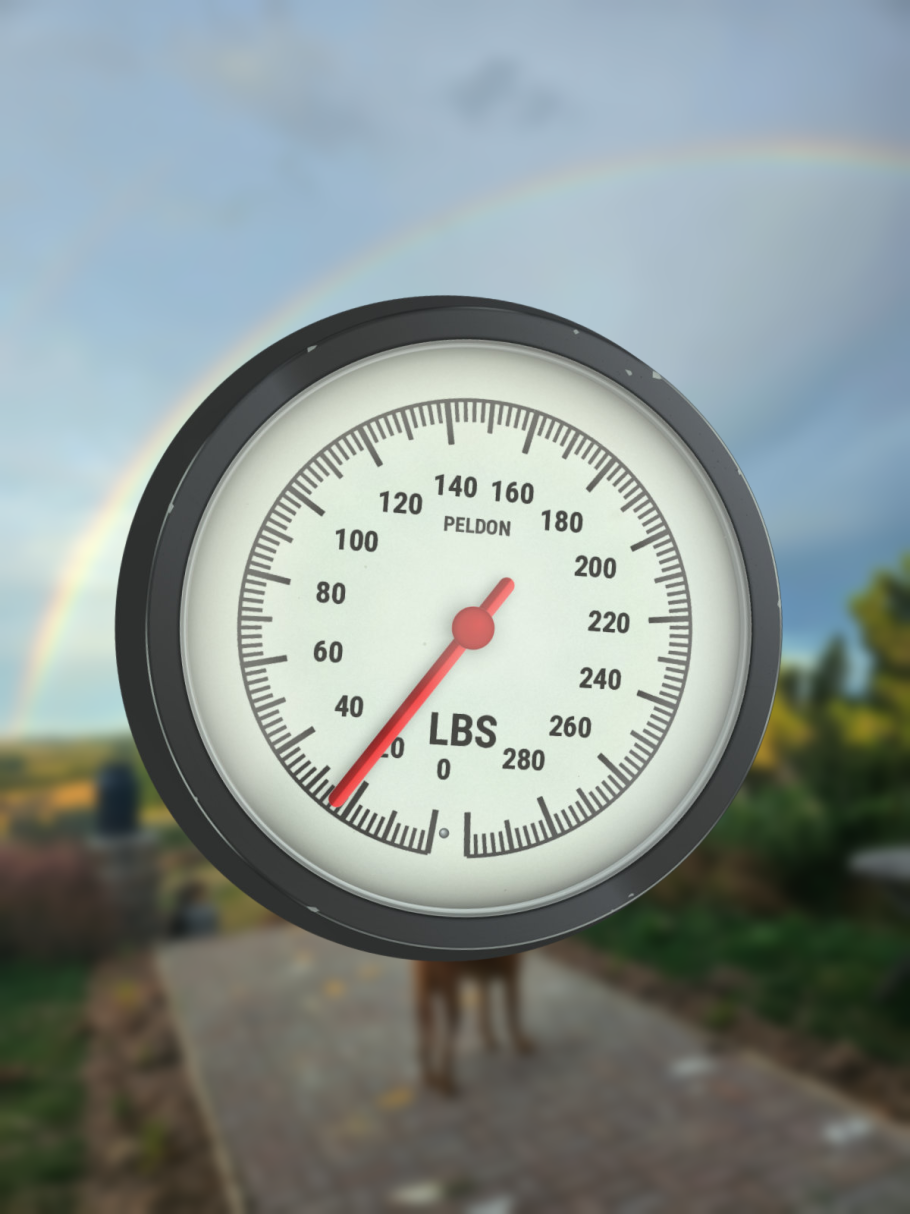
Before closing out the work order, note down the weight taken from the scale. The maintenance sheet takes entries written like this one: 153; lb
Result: 24; lb
